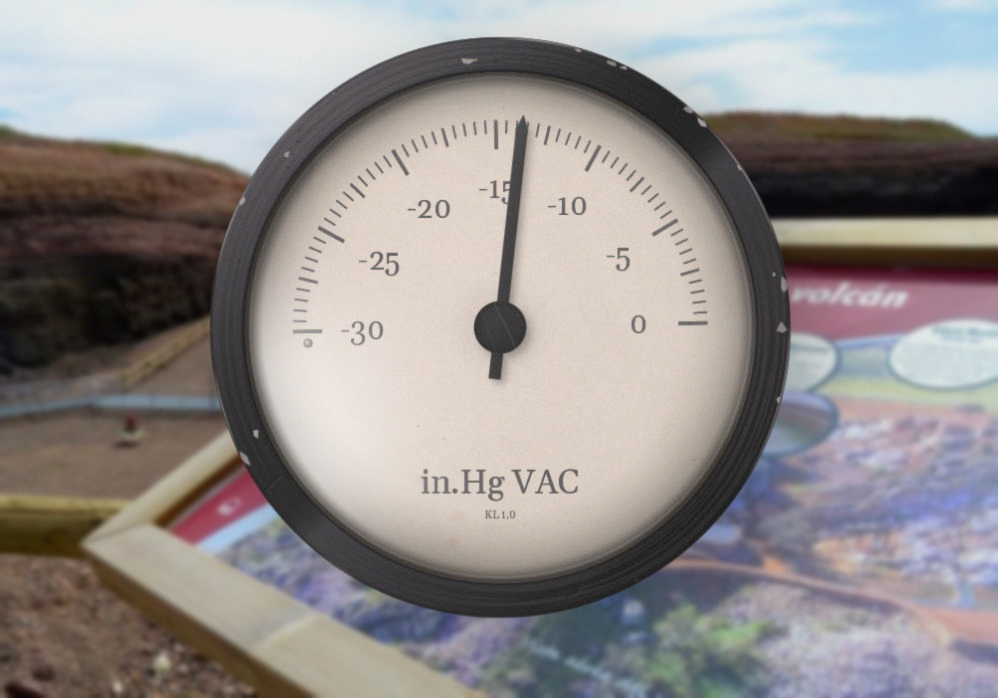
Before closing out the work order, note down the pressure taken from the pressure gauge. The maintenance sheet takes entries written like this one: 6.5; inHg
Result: -13.75; inHg
